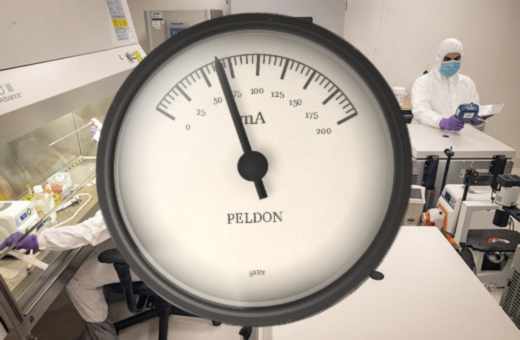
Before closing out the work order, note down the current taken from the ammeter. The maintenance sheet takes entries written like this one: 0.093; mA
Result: 65; mA
